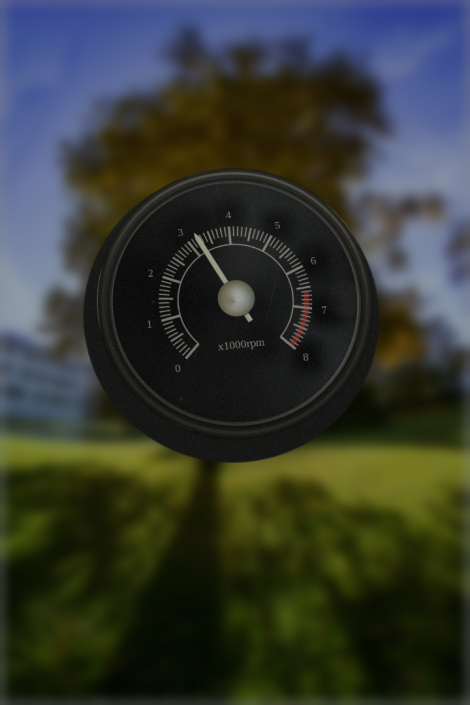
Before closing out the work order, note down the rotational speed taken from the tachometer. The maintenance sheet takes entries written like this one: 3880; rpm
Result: 3200; rpm
